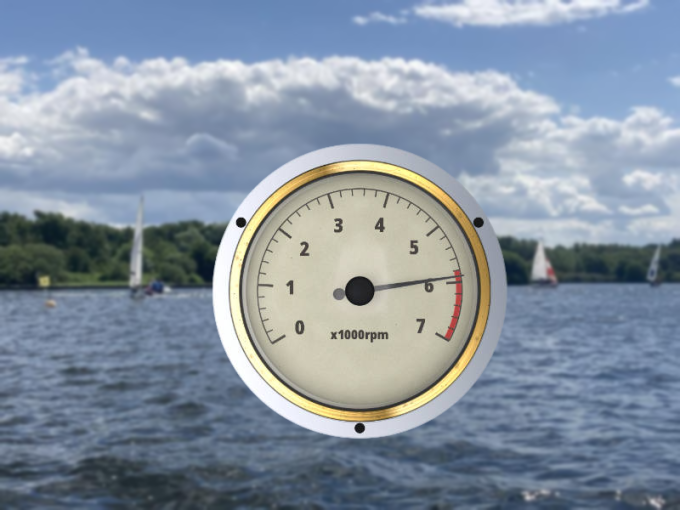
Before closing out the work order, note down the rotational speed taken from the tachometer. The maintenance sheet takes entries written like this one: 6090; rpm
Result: 5900; rpm
